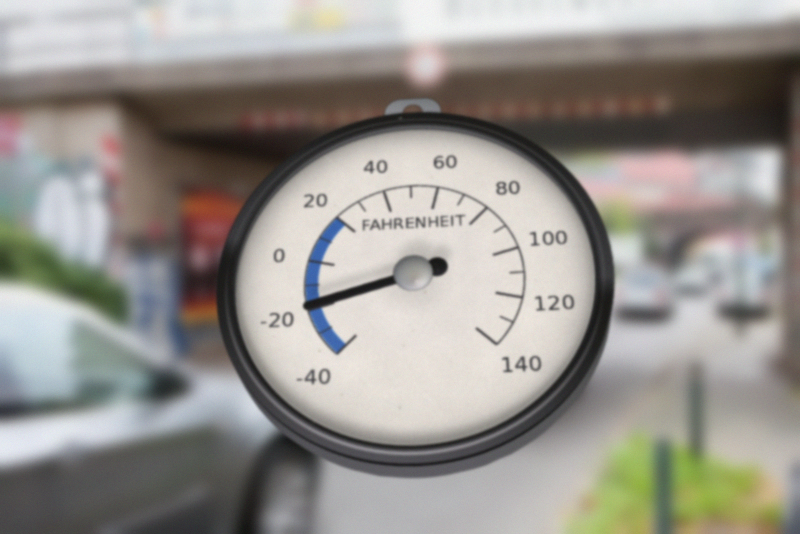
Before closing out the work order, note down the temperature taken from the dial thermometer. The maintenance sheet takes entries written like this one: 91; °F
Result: -20; °F
